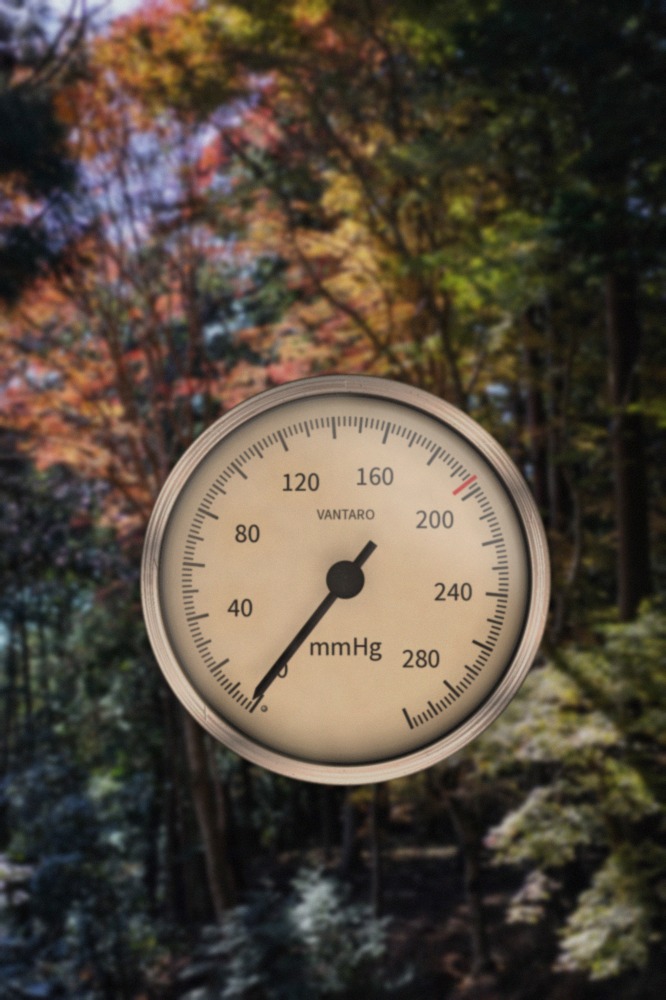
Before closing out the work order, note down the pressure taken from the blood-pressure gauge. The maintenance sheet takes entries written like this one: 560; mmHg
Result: 2; mmHg
